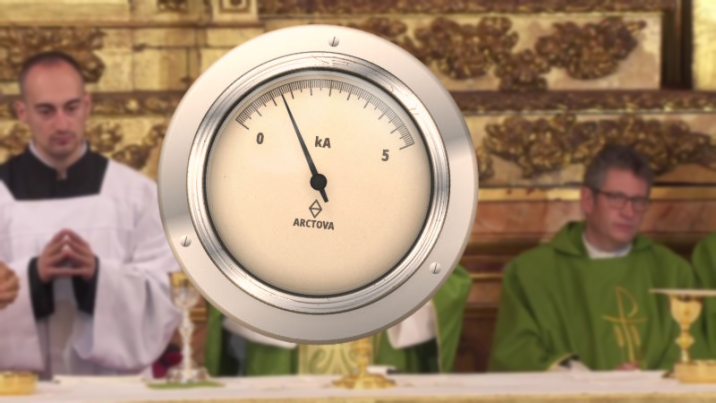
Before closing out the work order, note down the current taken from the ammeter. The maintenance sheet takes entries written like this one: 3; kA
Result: 1.25; kA
